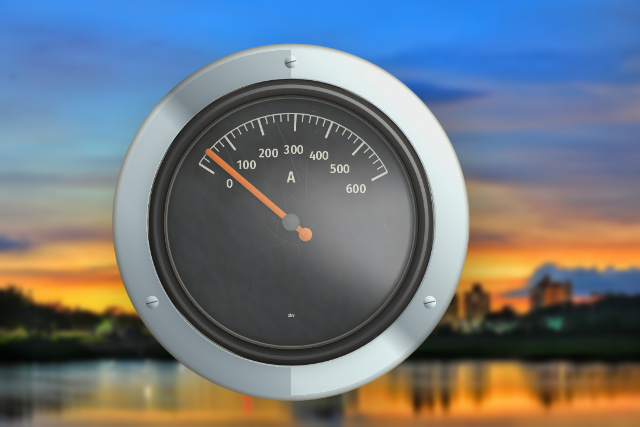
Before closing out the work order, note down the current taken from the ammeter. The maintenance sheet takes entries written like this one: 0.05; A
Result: 40; A
